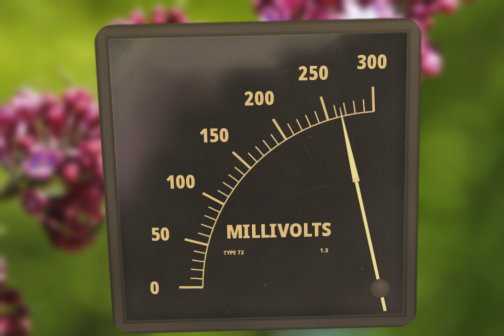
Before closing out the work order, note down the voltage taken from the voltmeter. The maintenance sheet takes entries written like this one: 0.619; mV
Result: 265; mV
